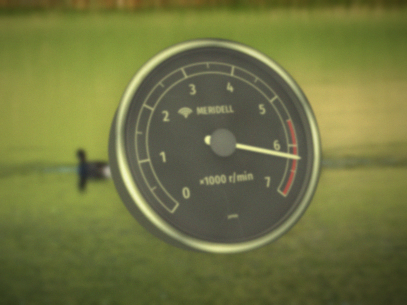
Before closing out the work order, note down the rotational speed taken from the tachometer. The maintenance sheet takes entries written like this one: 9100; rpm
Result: 6250; rpm
